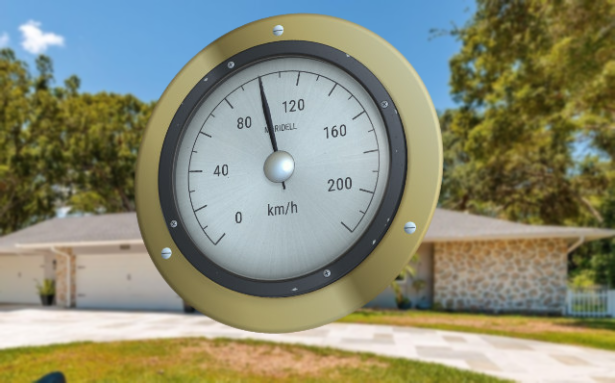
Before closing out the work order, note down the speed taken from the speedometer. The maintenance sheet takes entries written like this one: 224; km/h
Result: 100; km/h
